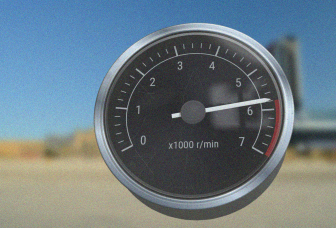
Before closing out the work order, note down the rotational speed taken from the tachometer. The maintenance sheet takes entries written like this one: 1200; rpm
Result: 5800; rpm
